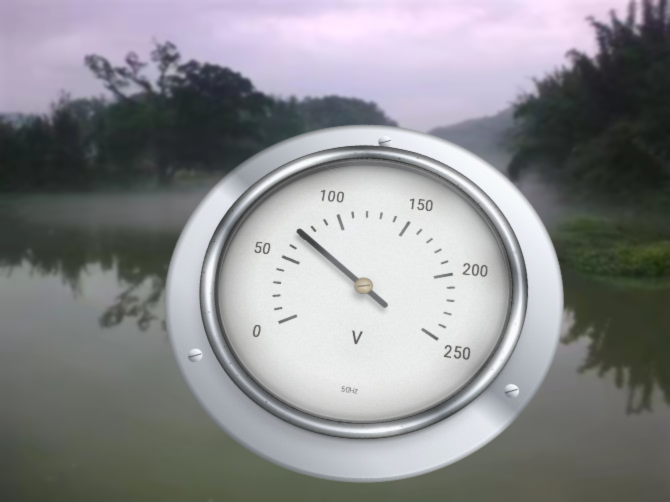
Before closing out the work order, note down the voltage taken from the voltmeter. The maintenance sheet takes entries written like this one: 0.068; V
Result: 70; V
